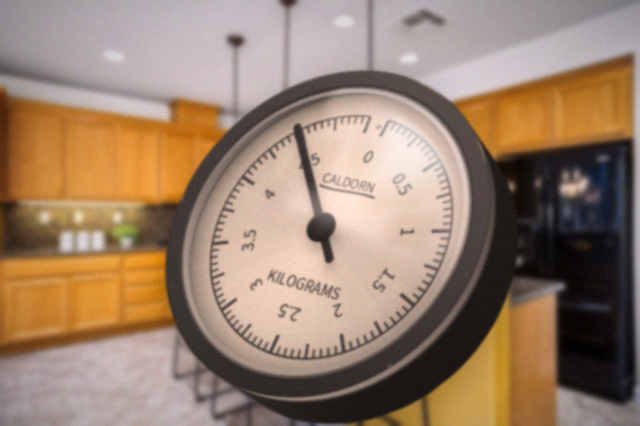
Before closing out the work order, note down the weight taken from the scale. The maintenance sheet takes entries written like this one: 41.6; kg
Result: 4.5; kg
